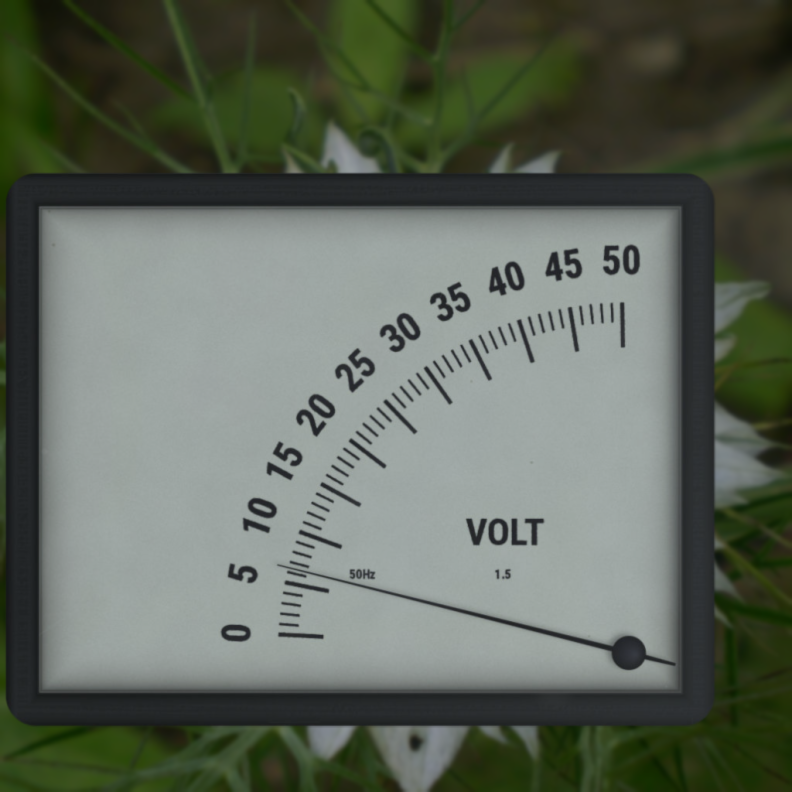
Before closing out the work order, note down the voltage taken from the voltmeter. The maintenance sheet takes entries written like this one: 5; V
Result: 6.5; V
